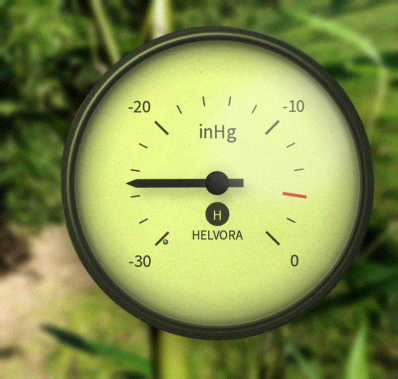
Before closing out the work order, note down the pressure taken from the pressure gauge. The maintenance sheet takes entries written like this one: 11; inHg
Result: -25; inHg
